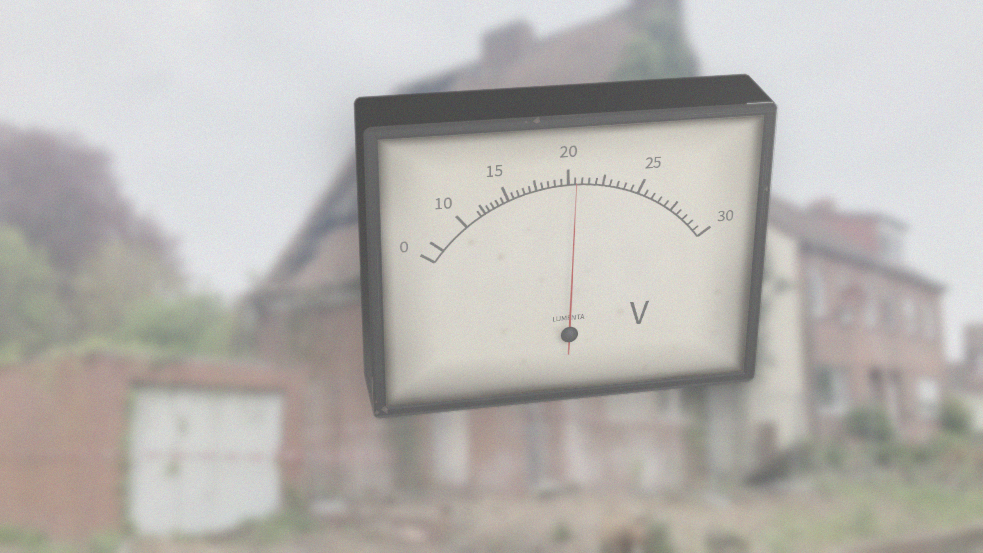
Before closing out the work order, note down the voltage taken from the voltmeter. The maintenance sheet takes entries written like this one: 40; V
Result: 20.5; V
